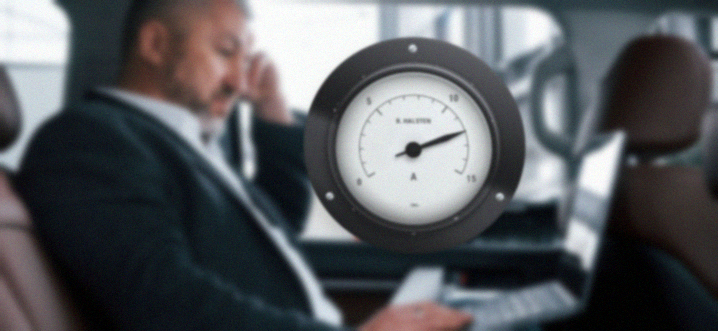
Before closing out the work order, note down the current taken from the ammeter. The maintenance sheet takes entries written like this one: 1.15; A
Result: 12; A
